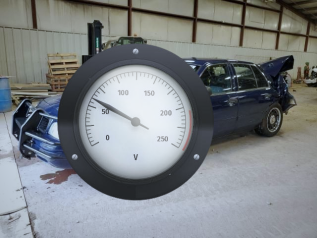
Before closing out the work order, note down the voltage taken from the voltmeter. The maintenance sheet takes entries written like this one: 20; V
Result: 60; V
